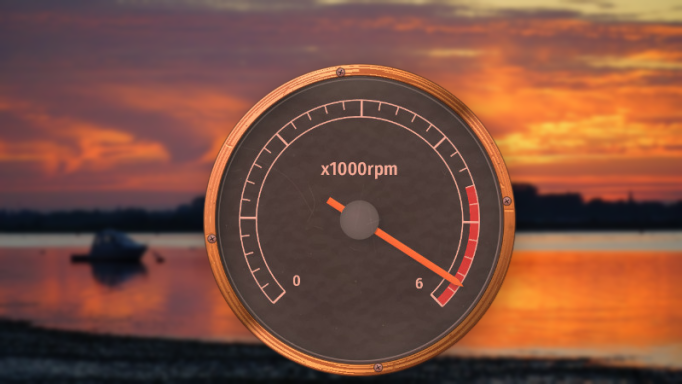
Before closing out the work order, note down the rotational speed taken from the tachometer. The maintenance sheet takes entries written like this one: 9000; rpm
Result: 5700; rpm
